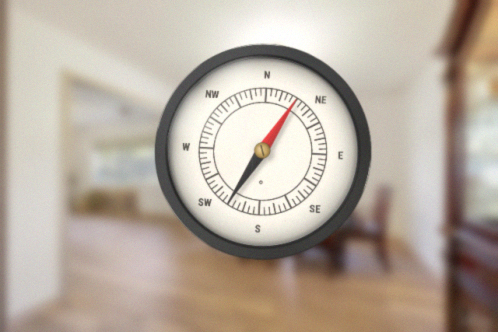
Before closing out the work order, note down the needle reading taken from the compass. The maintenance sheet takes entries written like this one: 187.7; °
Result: 30; °
